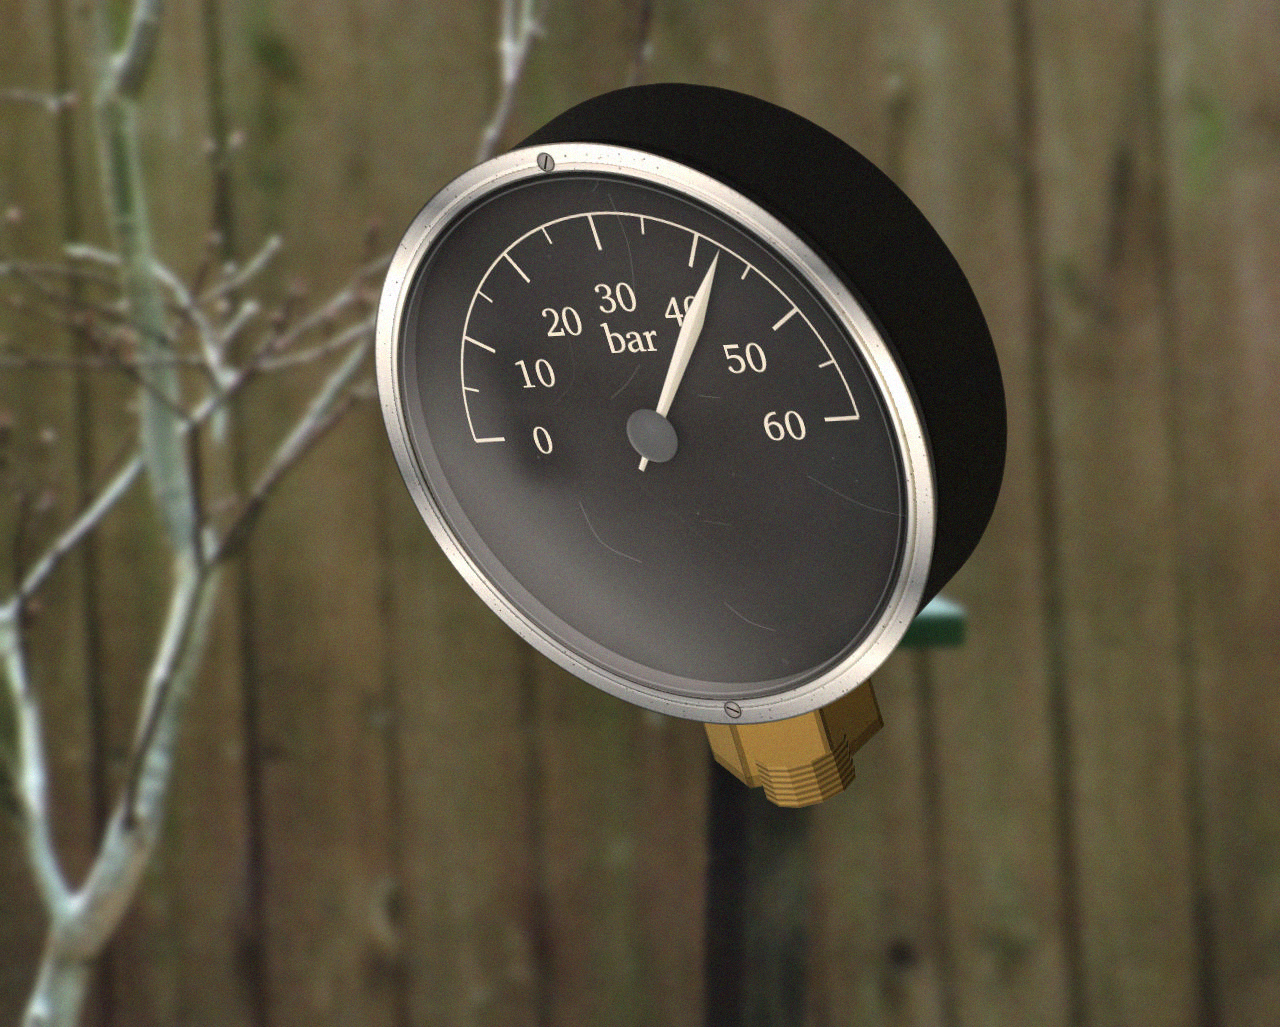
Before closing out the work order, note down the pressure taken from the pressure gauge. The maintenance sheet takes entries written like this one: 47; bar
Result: 42.5; bar
